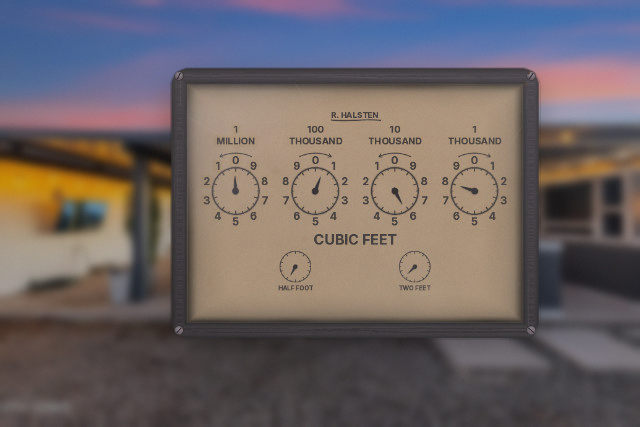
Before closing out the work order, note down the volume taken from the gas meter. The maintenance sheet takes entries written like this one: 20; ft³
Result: 5800; ft³
